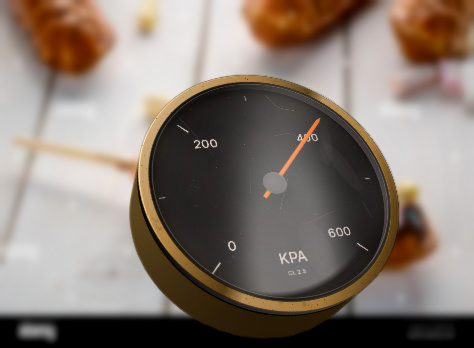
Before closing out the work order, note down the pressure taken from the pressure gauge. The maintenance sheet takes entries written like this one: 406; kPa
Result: 400; kPa
